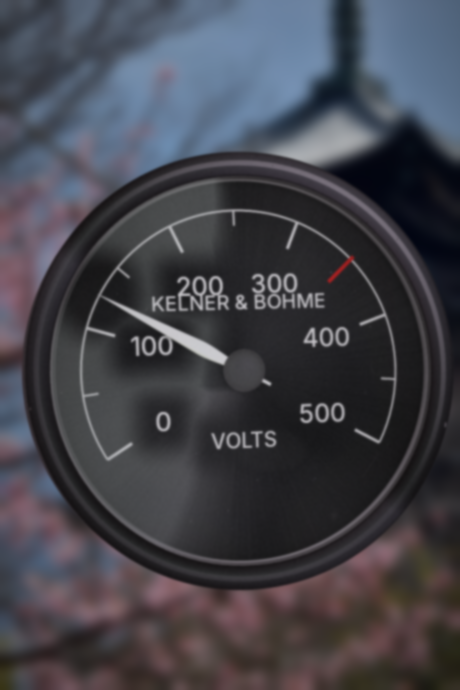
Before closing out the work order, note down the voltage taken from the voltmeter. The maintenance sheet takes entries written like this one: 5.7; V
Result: 125; V
